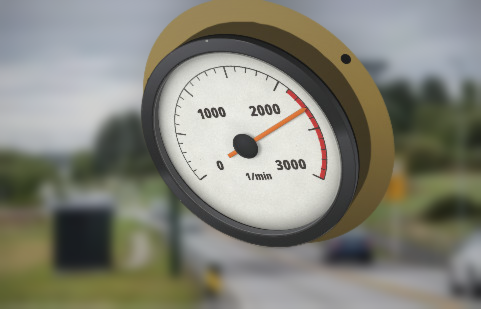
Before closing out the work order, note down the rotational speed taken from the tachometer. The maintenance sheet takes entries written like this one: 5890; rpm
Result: 2300; rpm
